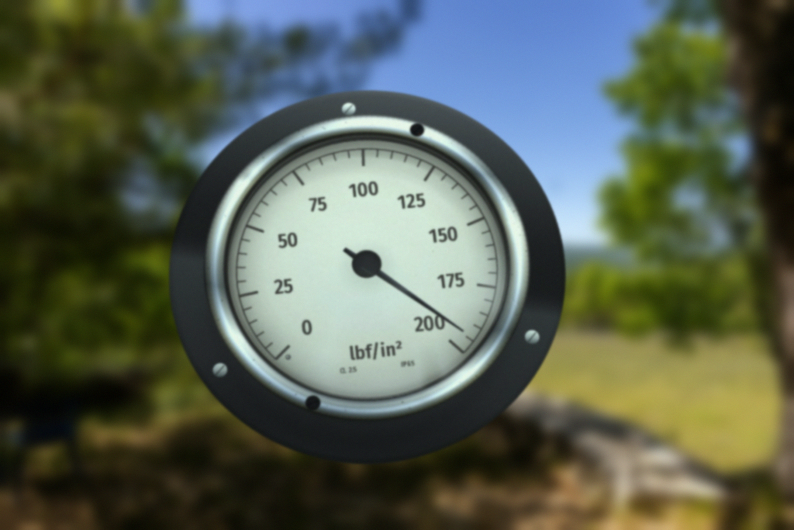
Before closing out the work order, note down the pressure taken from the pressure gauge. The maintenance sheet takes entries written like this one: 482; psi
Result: 195; psi
